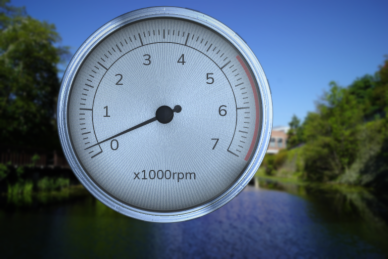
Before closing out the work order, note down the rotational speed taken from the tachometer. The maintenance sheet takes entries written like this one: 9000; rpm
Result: 200; rpm
